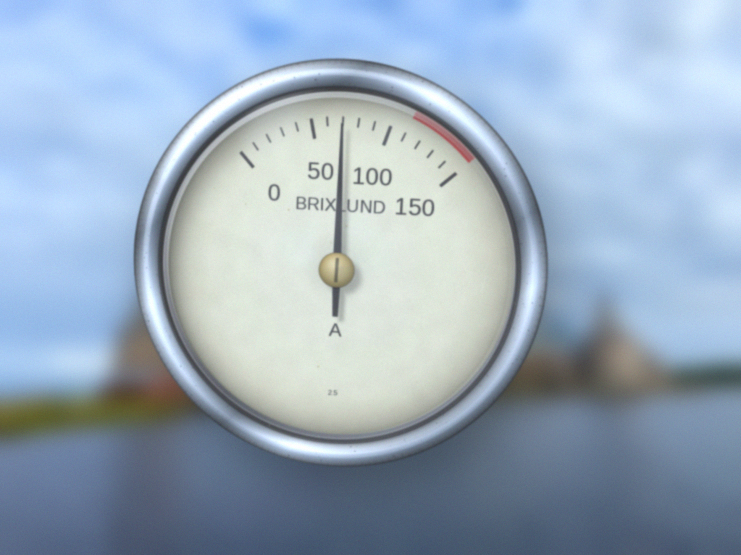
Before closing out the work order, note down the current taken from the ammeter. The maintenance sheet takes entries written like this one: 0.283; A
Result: 70; A
